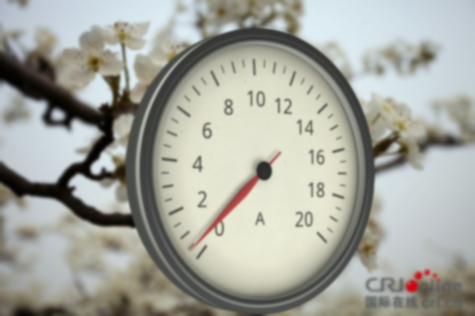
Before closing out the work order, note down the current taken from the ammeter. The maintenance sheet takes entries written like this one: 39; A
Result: 0.5; A
